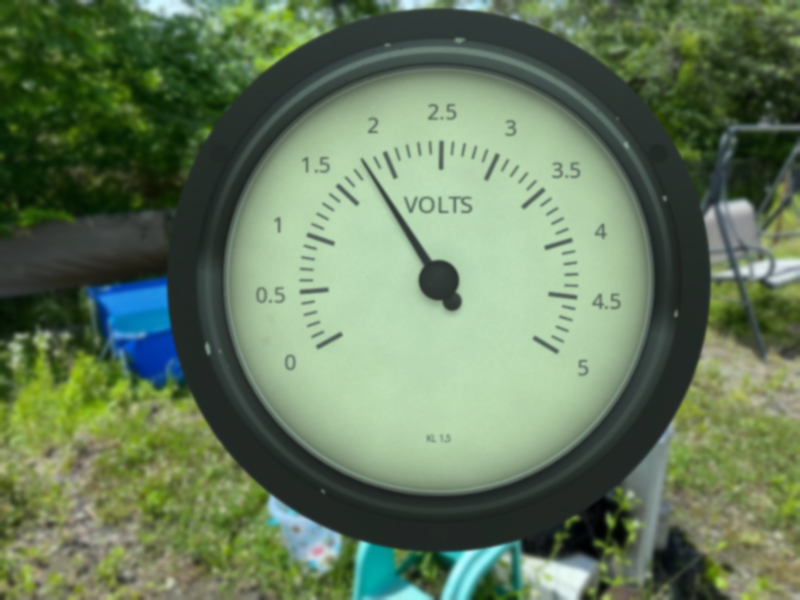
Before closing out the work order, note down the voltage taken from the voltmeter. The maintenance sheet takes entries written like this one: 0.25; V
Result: 1.8; V
